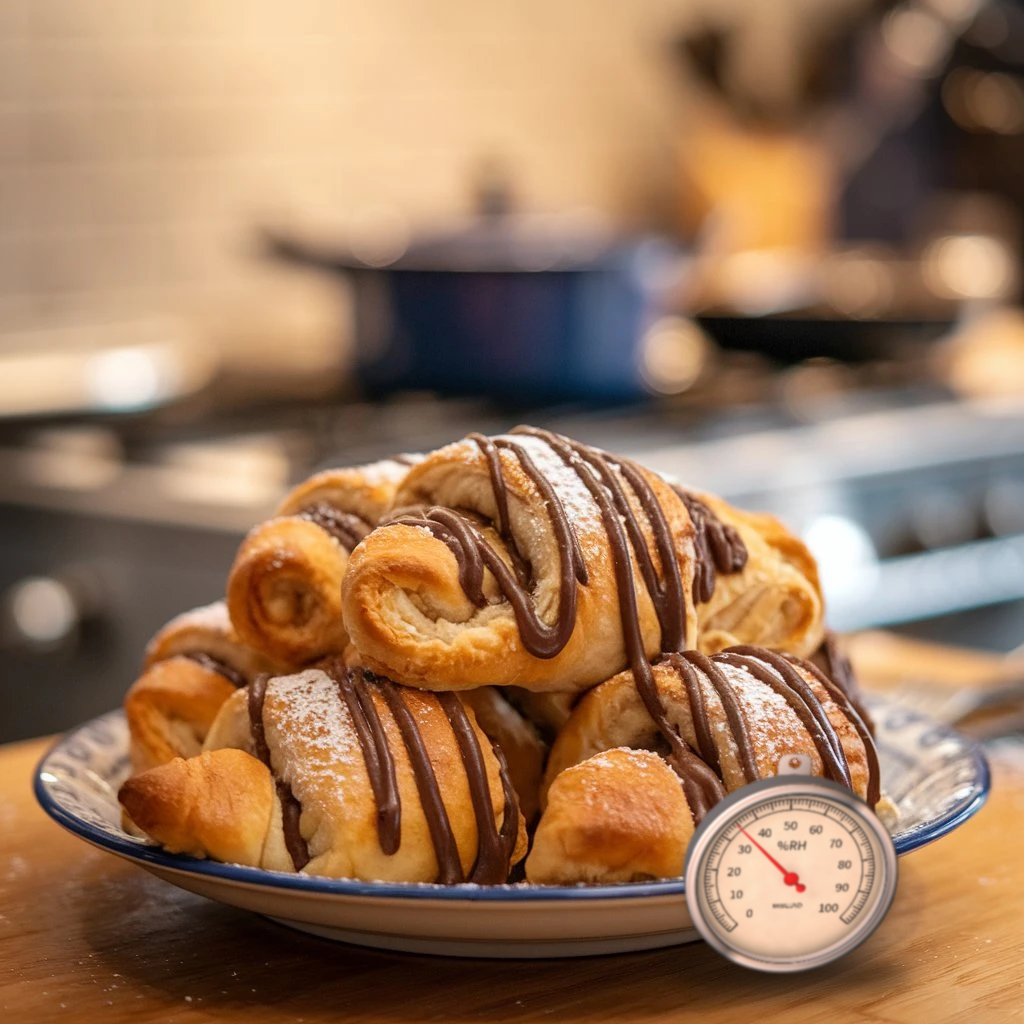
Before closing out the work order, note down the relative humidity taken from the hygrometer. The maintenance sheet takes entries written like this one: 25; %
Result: 35; %
